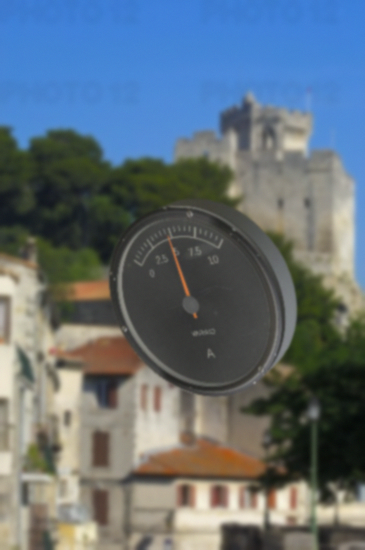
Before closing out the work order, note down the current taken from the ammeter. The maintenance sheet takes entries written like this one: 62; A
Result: 5; A
